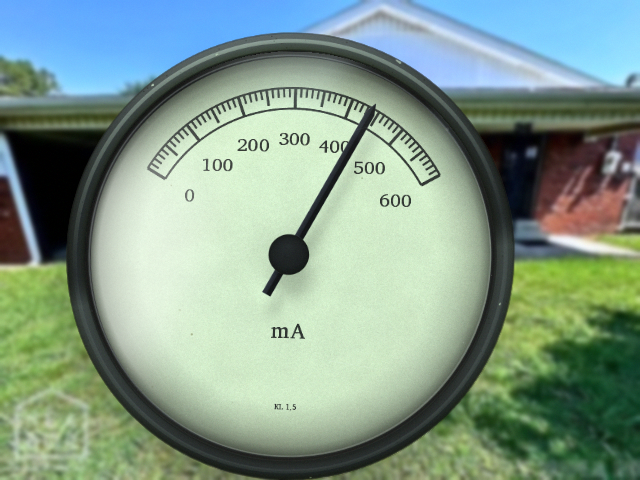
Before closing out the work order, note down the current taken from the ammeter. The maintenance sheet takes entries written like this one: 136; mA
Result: 440; mA
